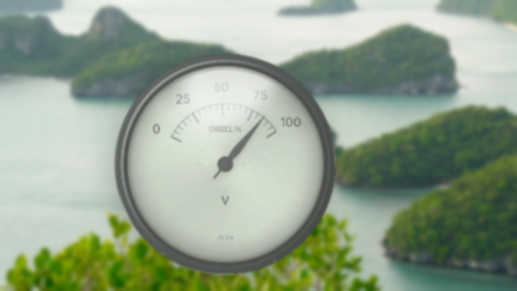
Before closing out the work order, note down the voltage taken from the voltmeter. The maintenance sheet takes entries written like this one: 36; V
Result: 85; V
